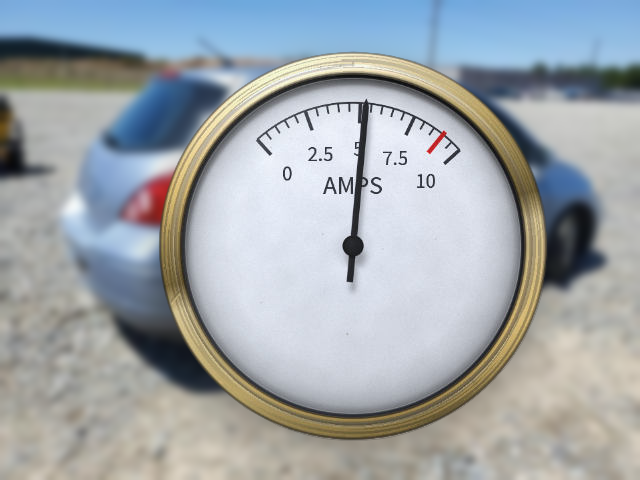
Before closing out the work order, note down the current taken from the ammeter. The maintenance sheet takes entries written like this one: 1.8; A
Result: 5.25; A
